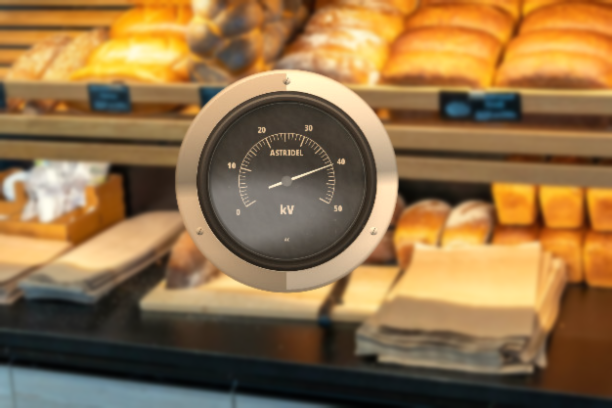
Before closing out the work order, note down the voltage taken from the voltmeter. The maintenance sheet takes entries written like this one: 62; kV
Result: 40; kV
